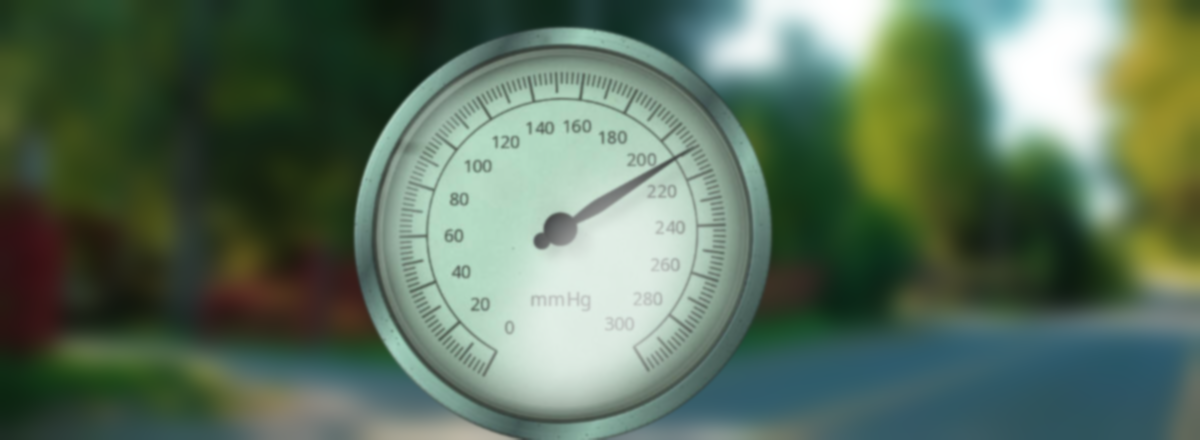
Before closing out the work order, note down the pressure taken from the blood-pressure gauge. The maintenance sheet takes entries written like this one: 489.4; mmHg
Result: 210; mmHg
